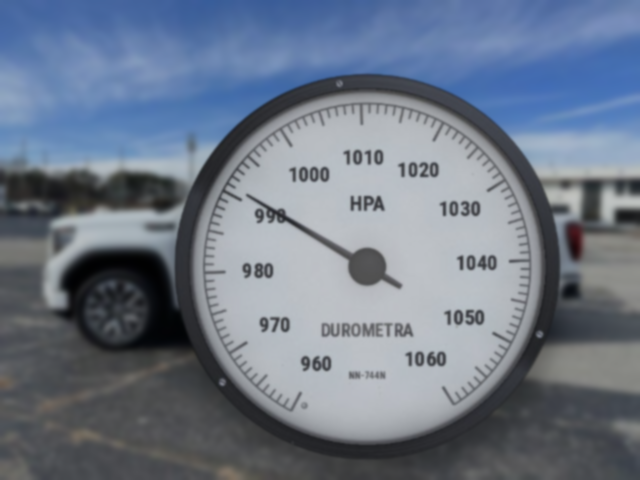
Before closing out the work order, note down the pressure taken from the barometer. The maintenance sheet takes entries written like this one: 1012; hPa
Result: 991; hPa
